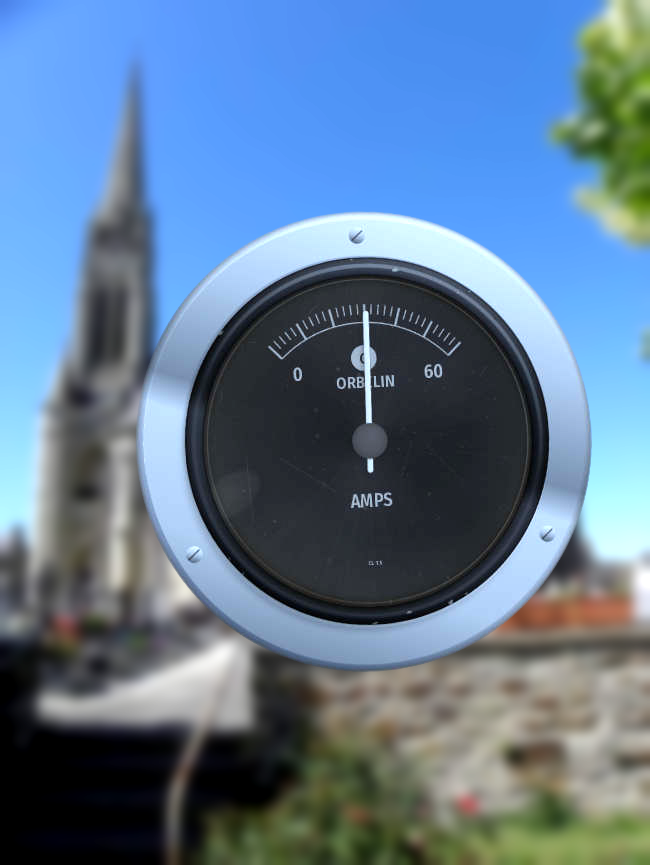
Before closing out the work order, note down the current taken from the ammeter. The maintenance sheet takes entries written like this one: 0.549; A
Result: 30; A
